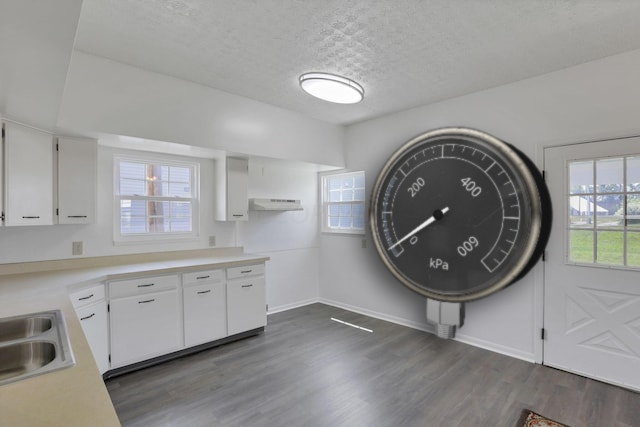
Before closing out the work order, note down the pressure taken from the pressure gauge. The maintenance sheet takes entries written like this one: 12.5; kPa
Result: 20; kPa
